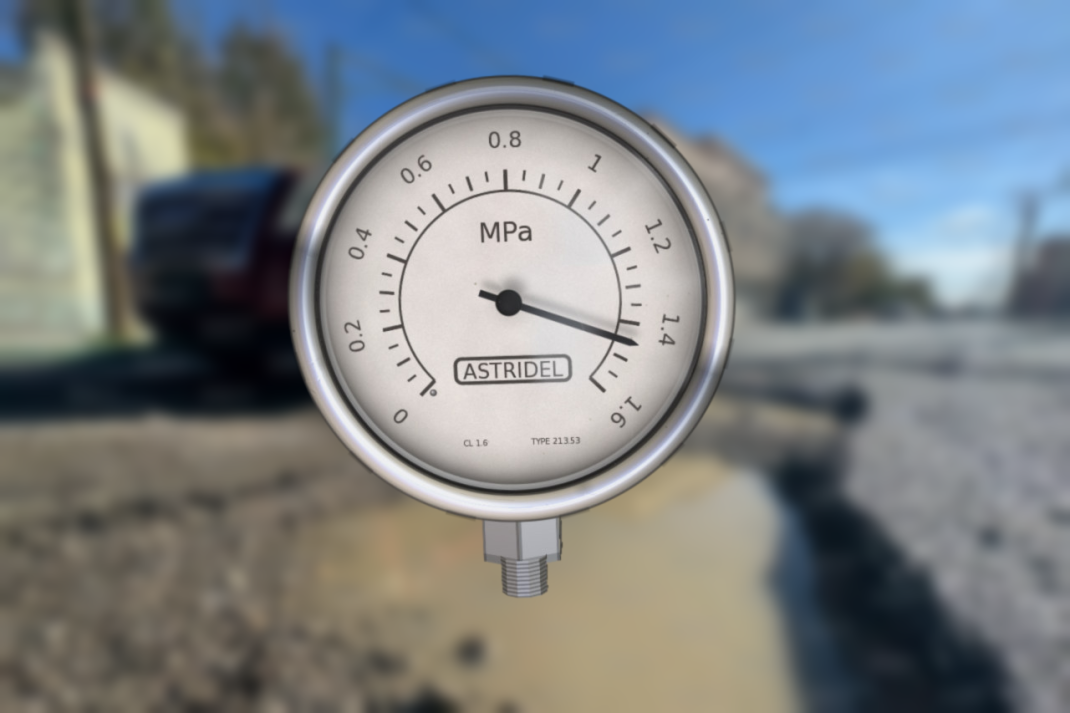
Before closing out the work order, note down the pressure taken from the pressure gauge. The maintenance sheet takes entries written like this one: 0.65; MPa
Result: 1.45; MPa
